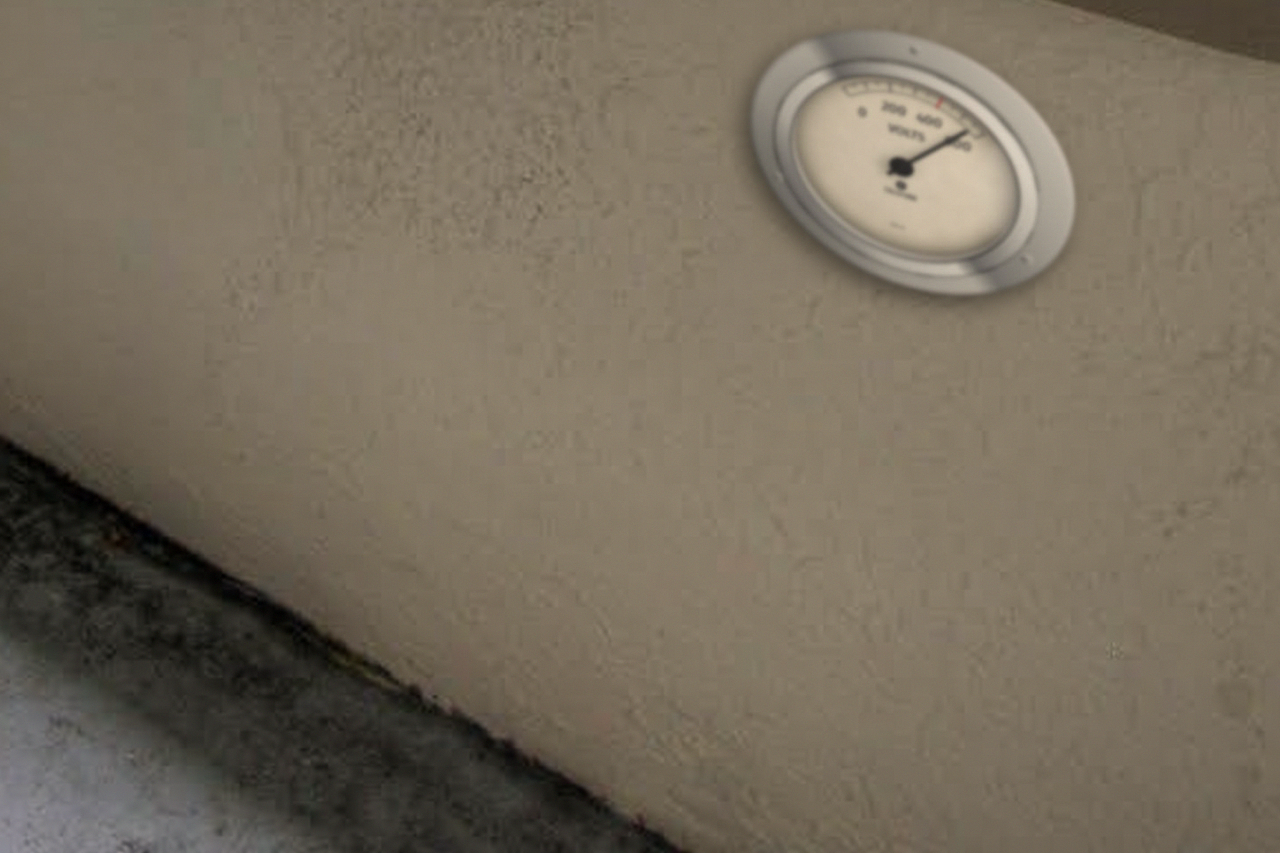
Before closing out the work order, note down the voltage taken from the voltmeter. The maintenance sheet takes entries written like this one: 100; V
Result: 550; V
